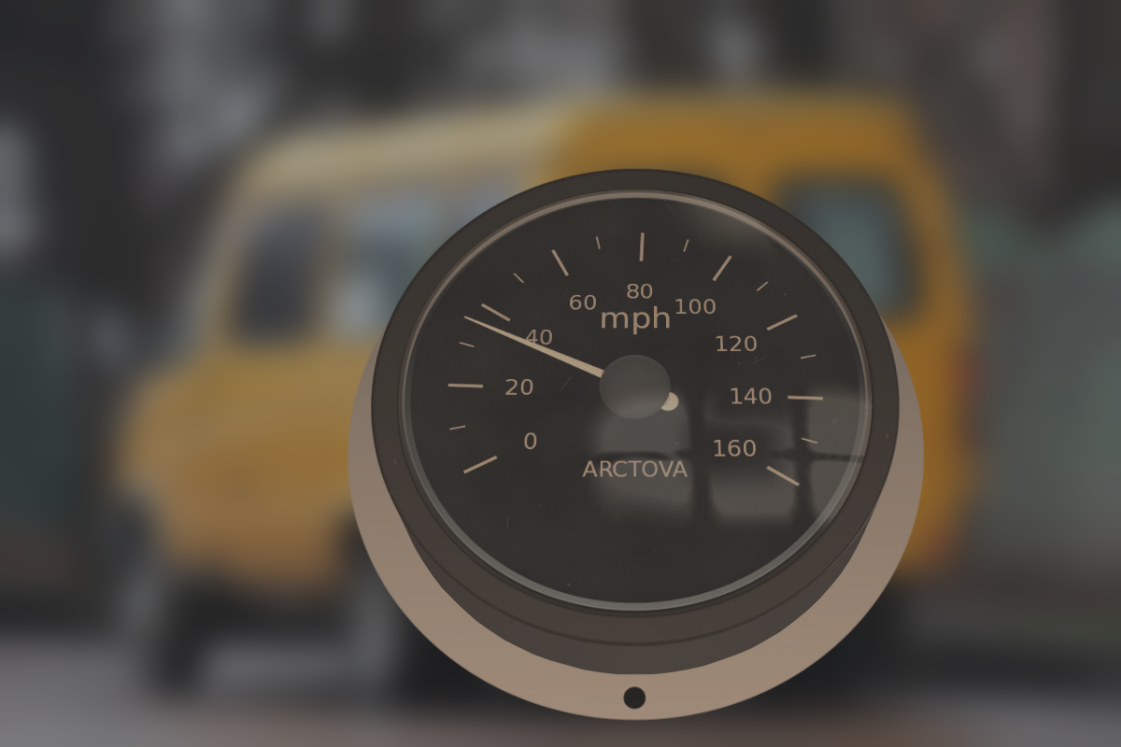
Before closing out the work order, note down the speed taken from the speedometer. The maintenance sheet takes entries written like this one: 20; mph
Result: 35; mph
